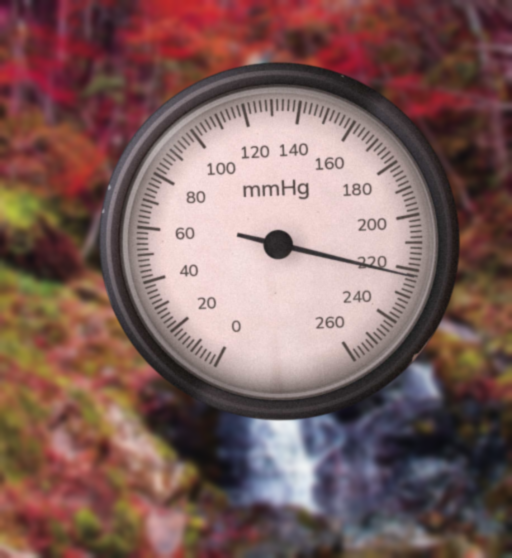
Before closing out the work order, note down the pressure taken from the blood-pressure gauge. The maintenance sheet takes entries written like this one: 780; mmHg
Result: 222; mmHg
